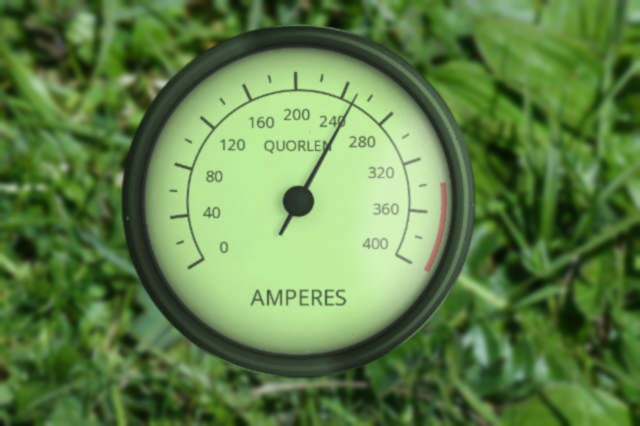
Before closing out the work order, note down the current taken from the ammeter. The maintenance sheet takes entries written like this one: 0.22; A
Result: 250; A
